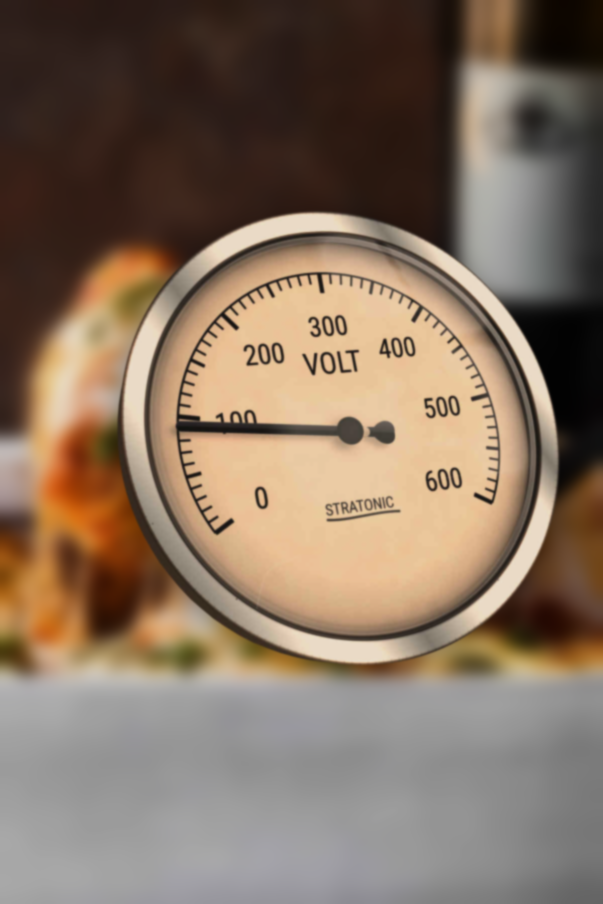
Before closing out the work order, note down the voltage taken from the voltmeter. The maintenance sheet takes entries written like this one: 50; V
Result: 90; V
